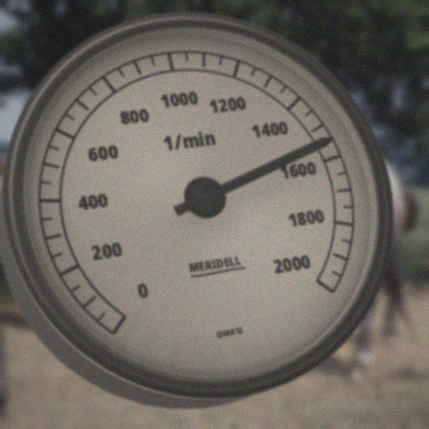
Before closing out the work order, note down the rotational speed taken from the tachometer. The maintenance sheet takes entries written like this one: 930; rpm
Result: 1550; rpm
